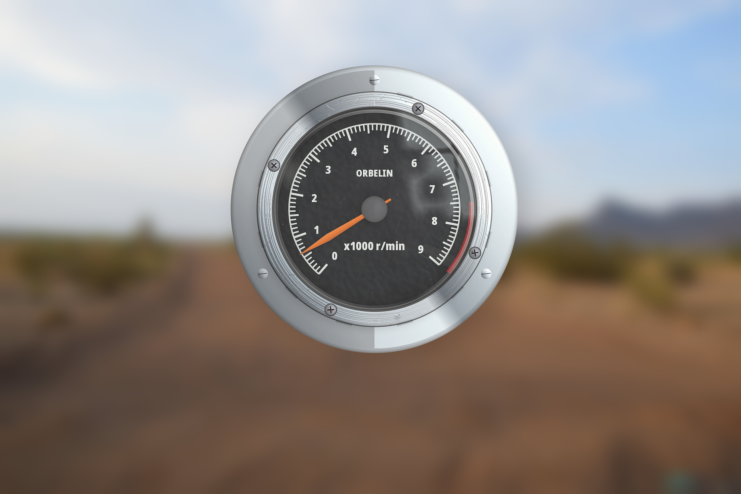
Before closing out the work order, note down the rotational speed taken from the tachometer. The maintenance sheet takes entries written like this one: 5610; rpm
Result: 600; rpm
